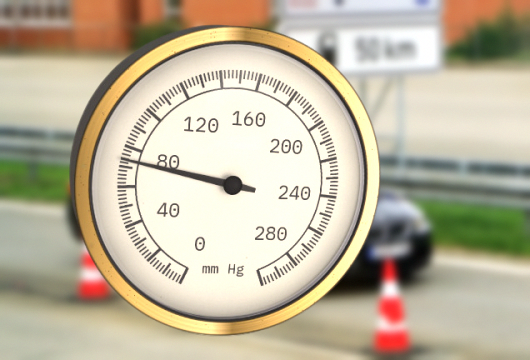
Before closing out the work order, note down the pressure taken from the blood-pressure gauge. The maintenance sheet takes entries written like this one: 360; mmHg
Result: 74; mmHg
